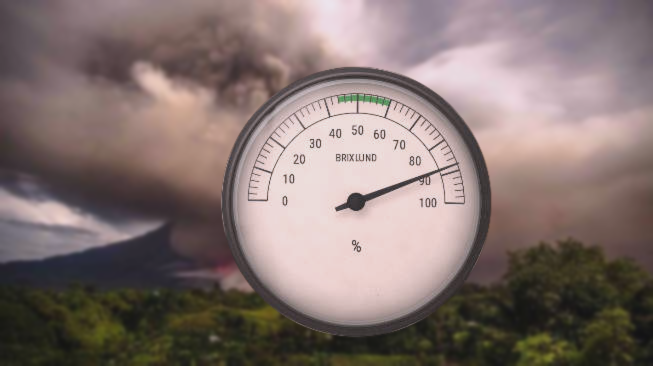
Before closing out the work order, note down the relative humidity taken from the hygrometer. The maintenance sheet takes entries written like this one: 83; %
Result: 88; %
